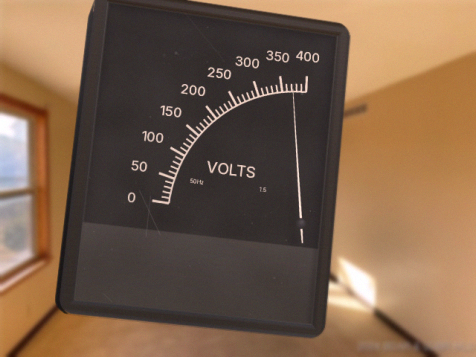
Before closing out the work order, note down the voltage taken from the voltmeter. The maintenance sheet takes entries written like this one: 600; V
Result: 370; V
